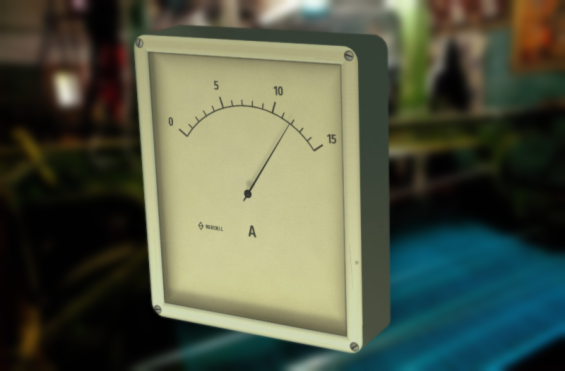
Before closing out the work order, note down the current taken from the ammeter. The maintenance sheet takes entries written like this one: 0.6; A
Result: 12; A
